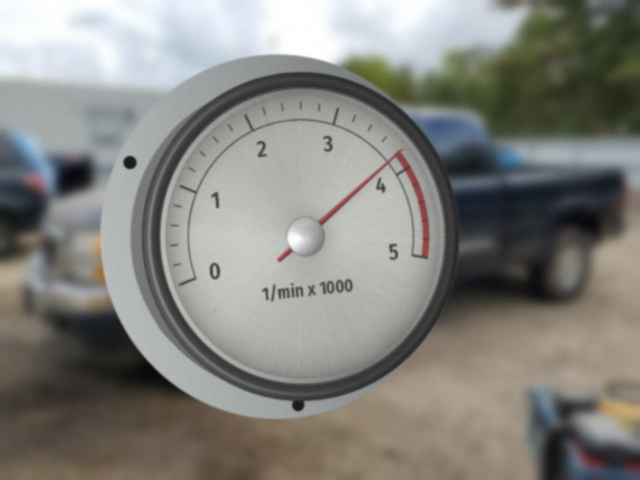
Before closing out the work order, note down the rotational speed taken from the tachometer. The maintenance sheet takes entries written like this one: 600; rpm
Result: 3800; rpm
